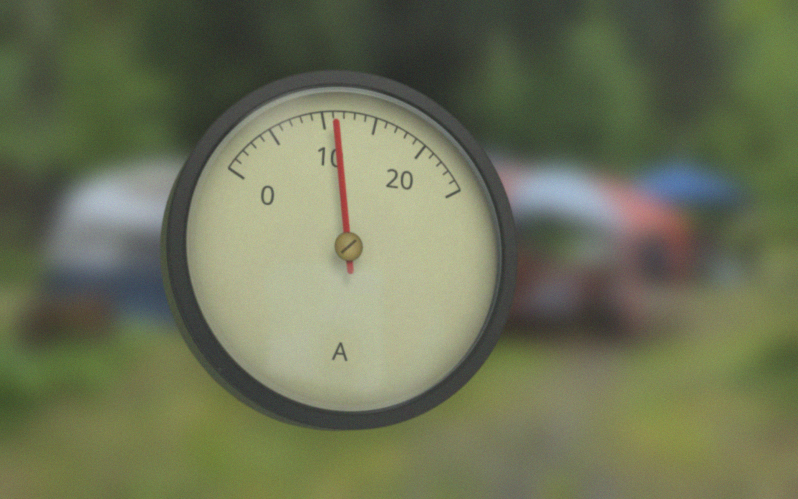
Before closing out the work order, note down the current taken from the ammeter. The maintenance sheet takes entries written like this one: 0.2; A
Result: 11; A
